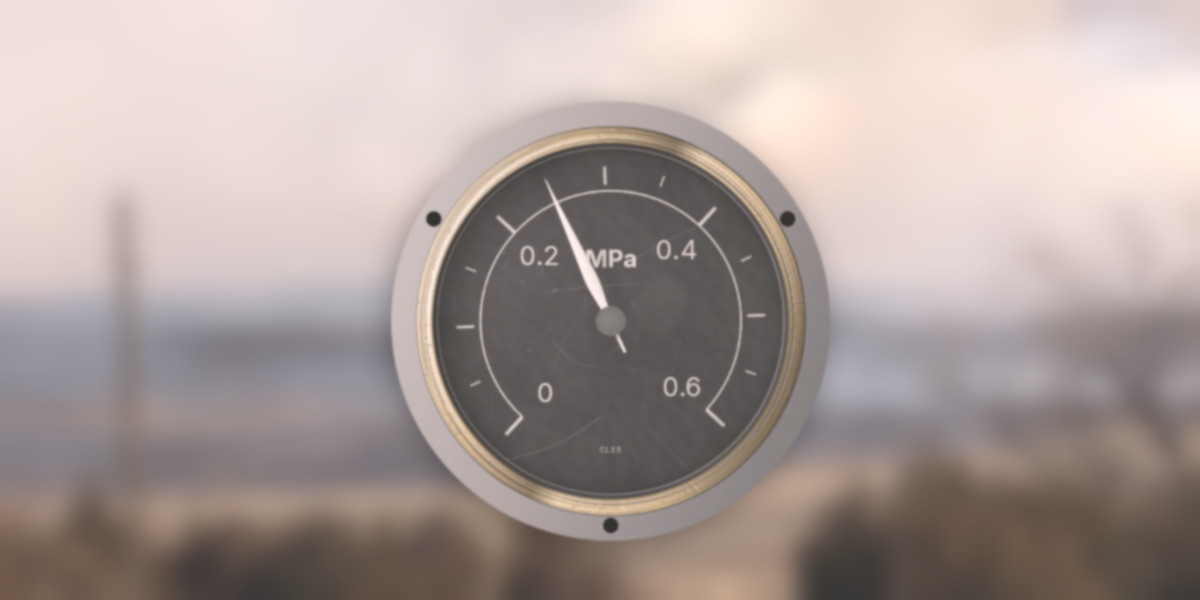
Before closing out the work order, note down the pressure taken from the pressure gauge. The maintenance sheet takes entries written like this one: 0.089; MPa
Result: 0.25; MPa
